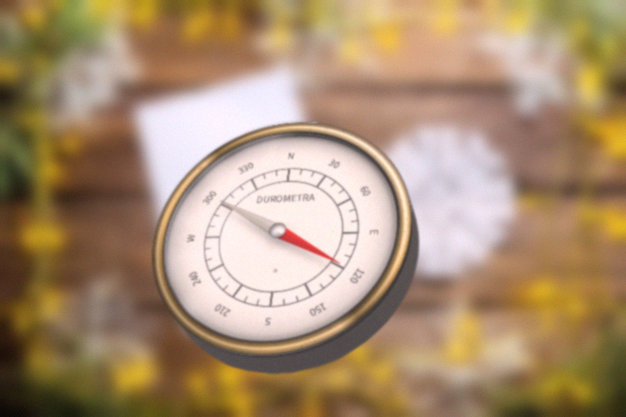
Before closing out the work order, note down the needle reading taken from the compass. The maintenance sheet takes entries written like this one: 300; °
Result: 120; °
